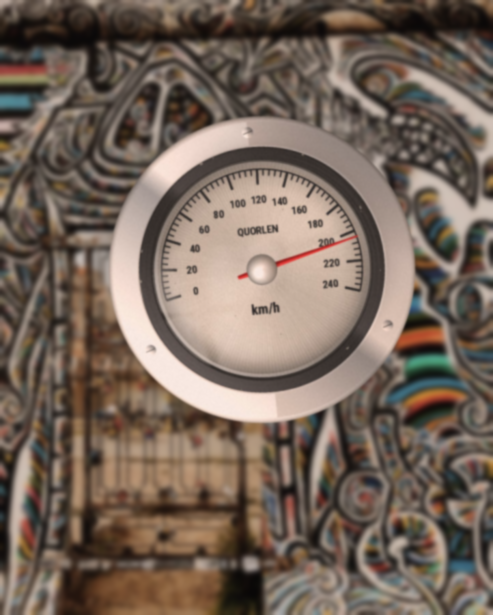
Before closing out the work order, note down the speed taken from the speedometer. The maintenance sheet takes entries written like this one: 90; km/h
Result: 204; km/h
